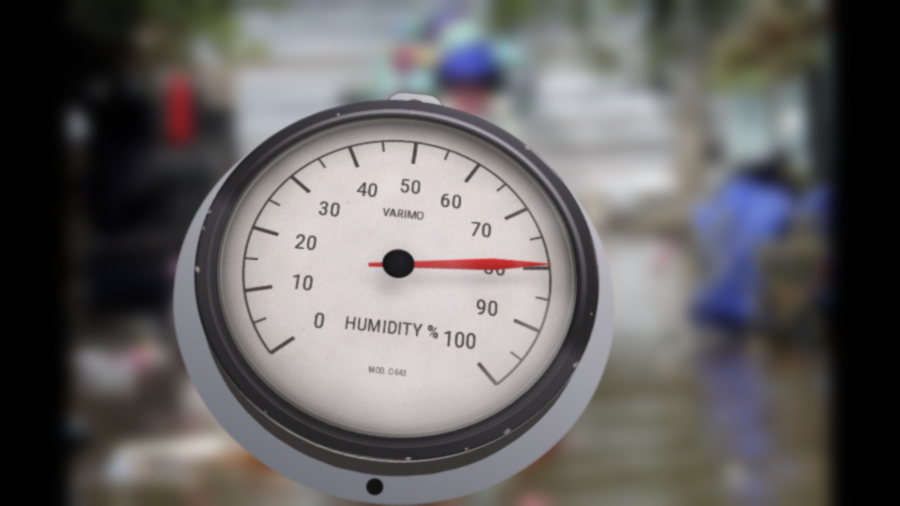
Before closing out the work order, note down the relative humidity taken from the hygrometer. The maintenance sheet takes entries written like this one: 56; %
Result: 80; %
